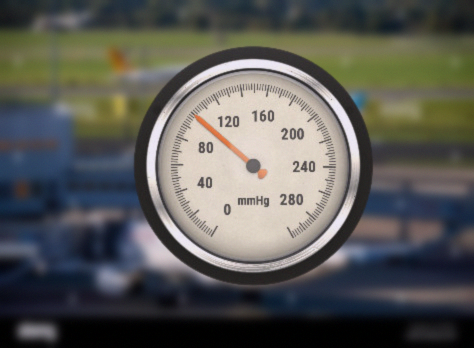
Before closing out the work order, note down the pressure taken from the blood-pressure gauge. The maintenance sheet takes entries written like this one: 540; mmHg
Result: 100; mmHg
